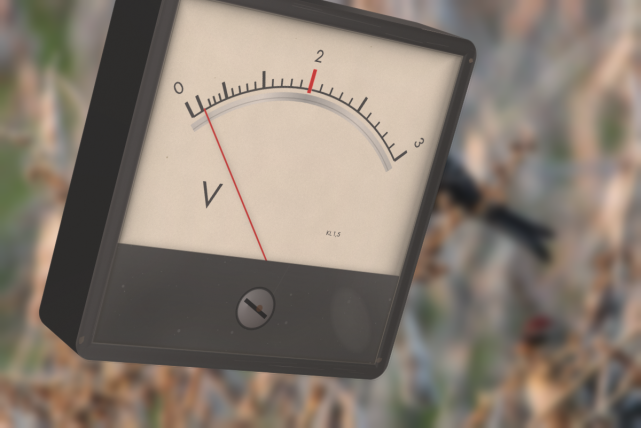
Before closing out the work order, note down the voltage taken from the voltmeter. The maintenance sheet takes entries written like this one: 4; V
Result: 0.5; V
